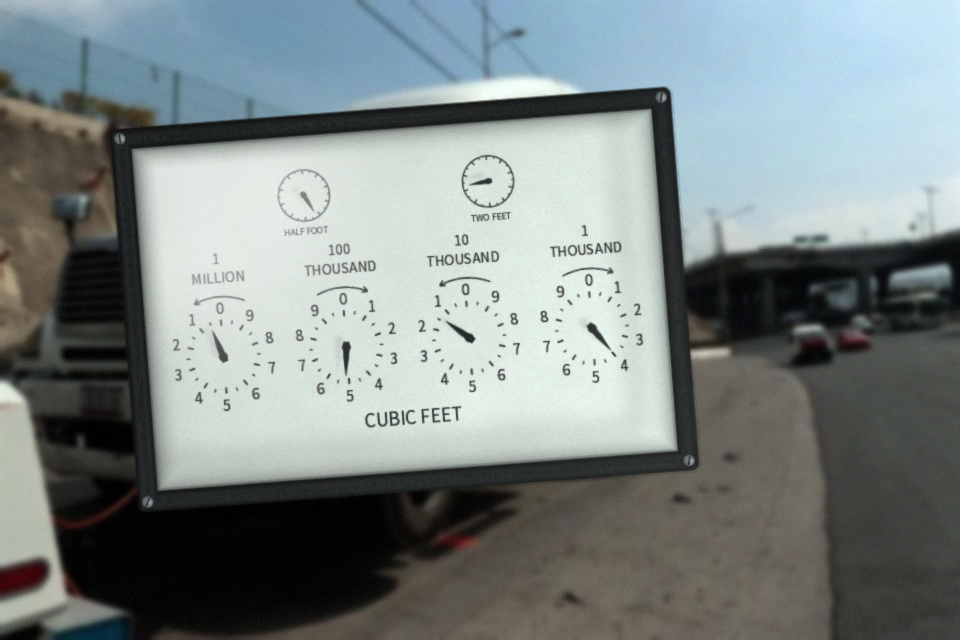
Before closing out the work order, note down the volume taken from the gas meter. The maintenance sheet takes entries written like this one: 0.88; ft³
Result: 51400; ft³
